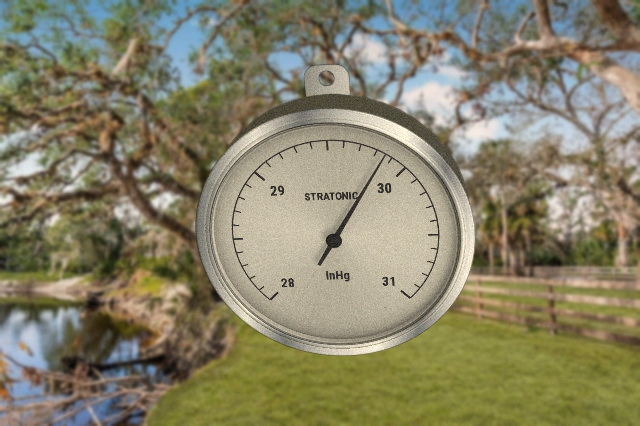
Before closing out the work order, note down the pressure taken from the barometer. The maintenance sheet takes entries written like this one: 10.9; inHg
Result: 29.85; inHg
